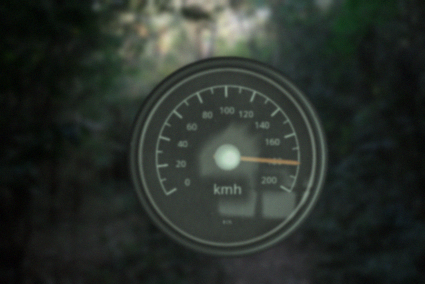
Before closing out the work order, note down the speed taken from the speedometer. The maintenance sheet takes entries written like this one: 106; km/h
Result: 180; km/h
